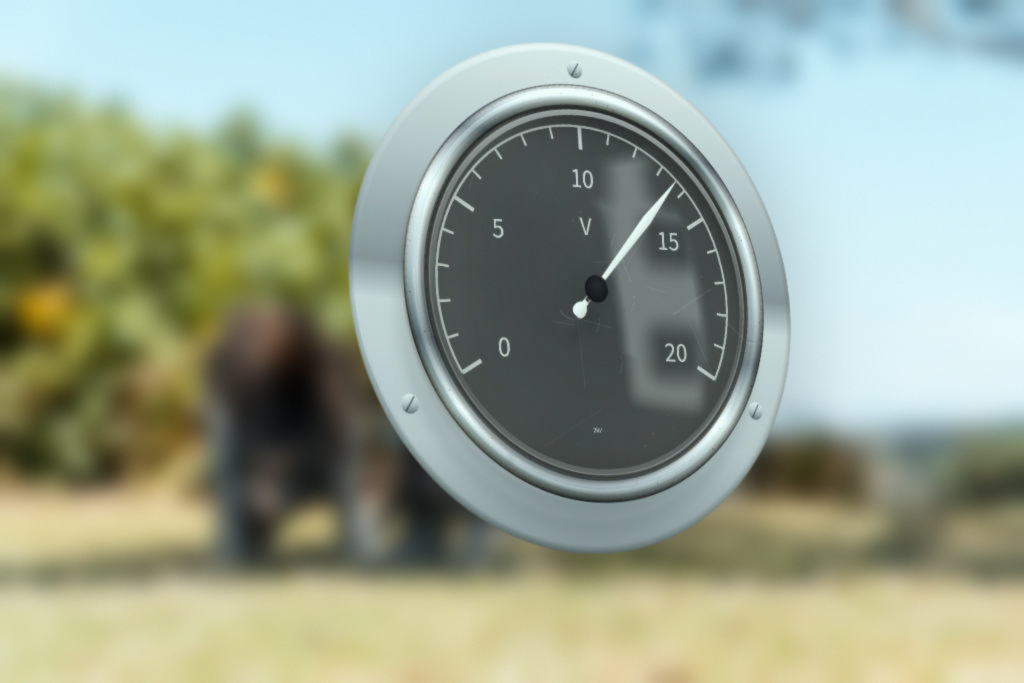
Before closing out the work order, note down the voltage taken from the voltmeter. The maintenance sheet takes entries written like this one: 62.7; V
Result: 13.5; V
